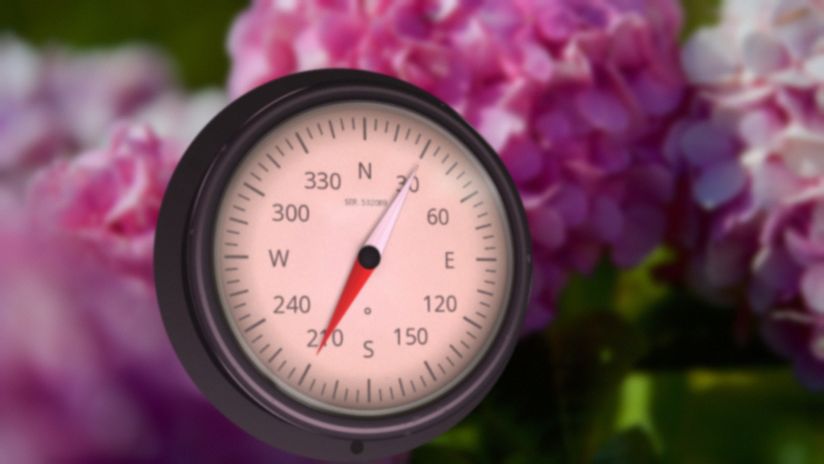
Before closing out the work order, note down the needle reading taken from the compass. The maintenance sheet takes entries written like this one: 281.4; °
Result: 210; °
